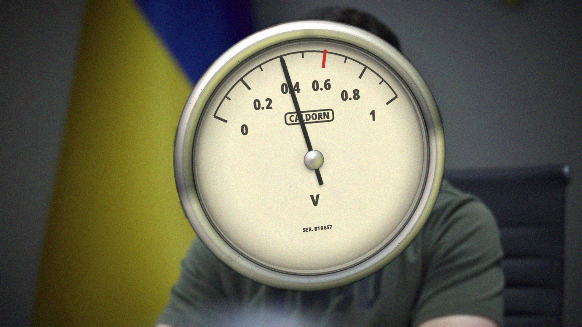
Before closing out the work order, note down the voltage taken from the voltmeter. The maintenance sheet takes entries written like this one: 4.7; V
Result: 0.4; V
